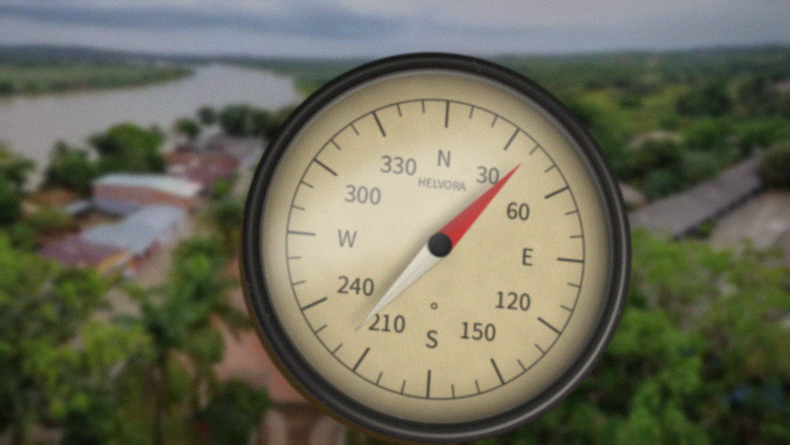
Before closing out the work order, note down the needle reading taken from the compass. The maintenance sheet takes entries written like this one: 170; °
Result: 40; °
